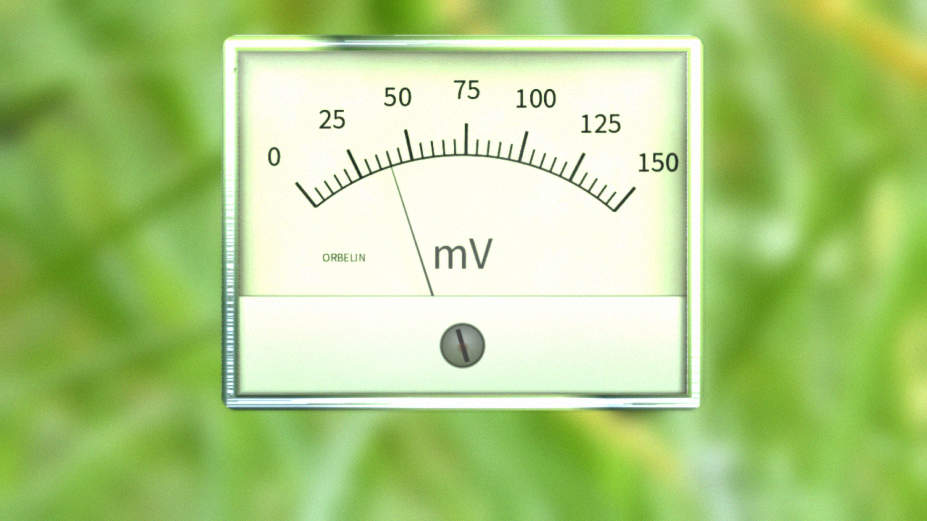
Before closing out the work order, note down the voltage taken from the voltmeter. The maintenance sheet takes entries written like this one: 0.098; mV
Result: 40; mV
